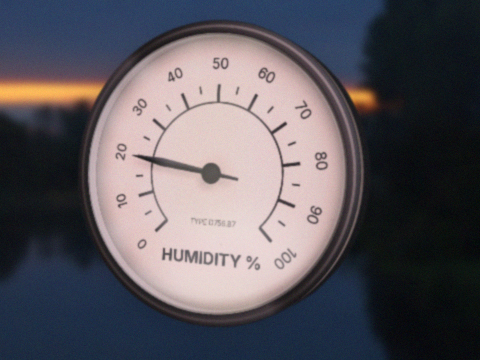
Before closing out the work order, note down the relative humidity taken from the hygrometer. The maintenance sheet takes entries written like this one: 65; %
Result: 20; %
